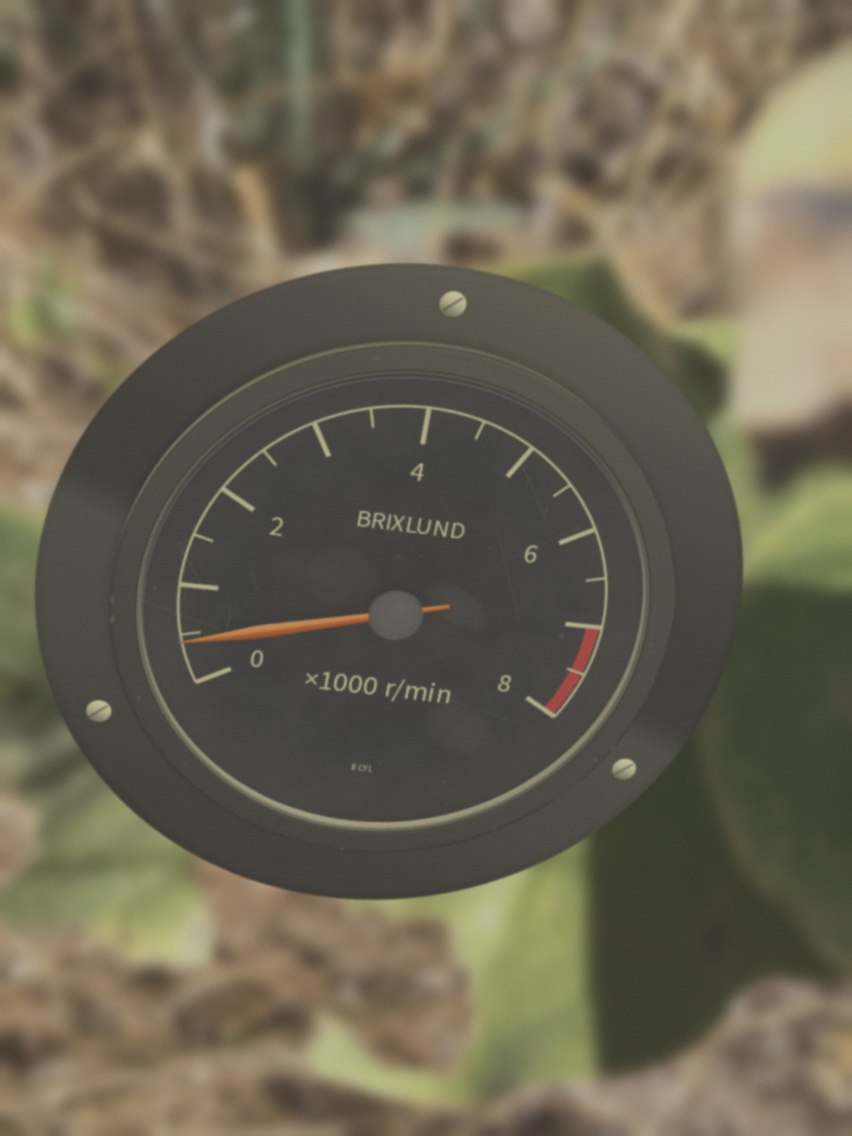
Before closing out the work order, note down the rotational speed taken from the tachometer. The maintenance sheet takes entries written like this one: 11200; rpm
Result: 500; rpm
